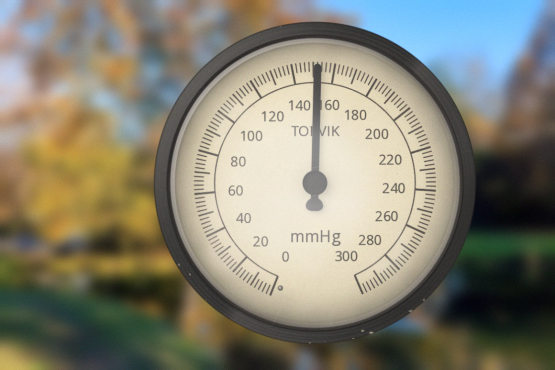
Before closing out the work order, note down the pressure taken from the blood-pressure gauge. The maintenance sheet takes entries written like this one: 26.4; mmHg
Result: 152; mmHg
